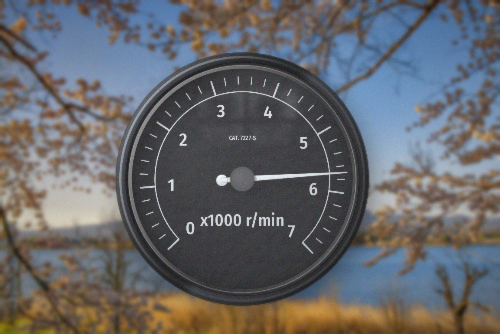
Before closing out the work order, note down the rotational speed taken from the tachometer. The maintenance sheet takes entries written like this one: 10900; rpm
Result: 5700; rpm
